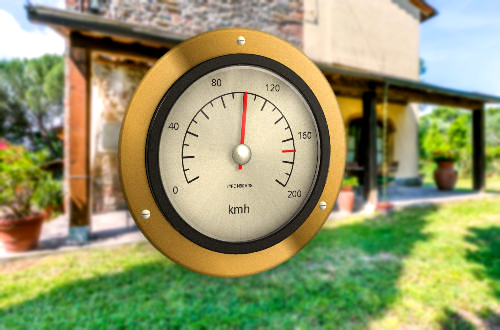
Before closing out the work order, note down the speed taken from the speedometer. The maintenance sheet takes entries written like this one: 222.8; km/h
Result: 100; km/h
